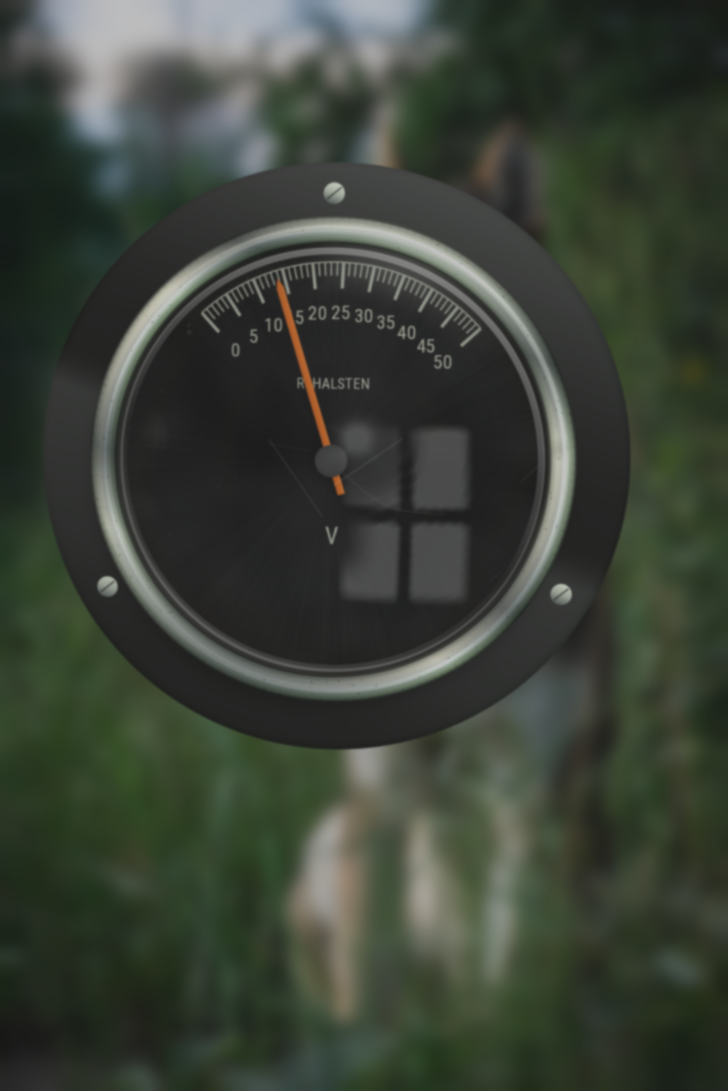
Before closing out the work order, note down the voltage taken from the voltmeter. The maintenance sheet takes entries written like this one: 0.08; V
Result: 14; V
